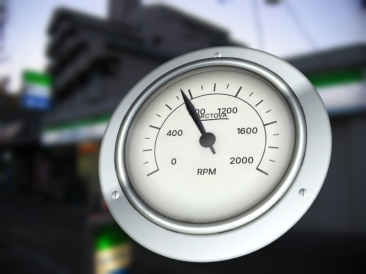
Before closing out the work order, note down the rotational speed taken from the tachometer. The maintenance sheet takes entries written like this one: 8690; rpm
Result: 750; rpm
